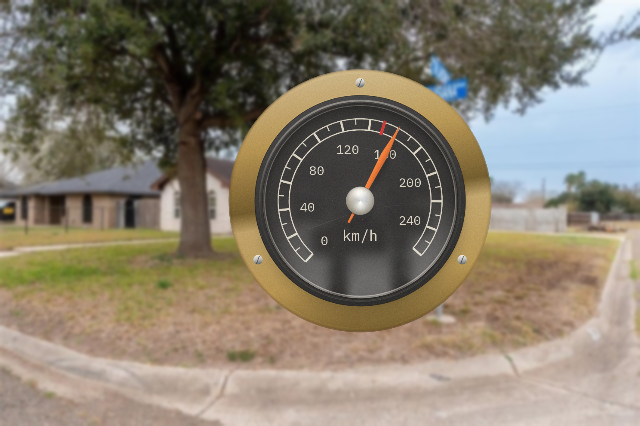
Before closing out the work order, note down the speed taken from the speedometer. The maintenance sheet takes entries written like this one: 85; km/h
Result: 160; km/h
